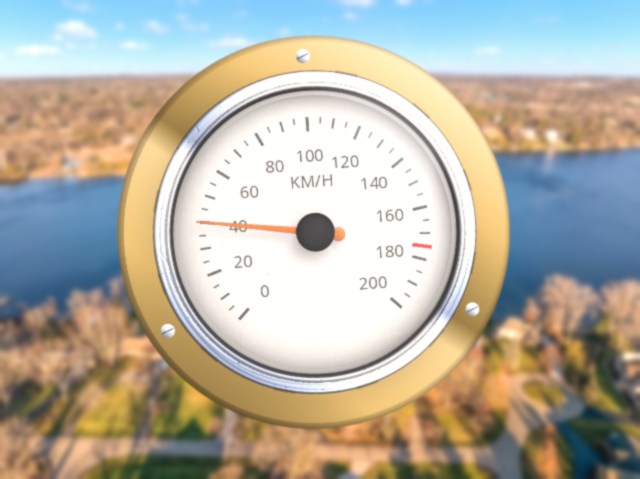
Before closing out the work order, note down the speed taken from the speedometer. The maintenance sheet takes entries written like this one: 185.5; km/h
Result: 40; km/h
